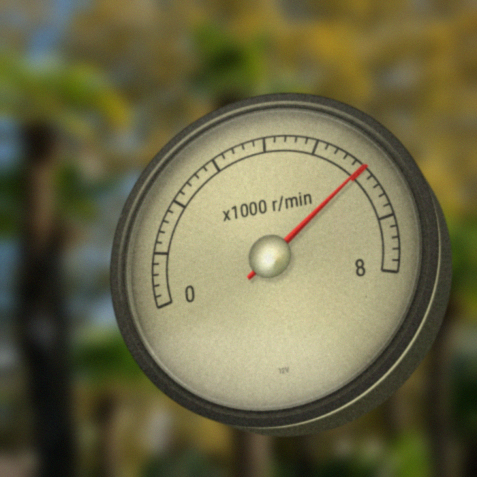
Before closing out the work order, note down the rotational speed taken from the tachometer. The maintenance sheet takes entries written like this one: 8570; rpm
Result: 6000; rpm
